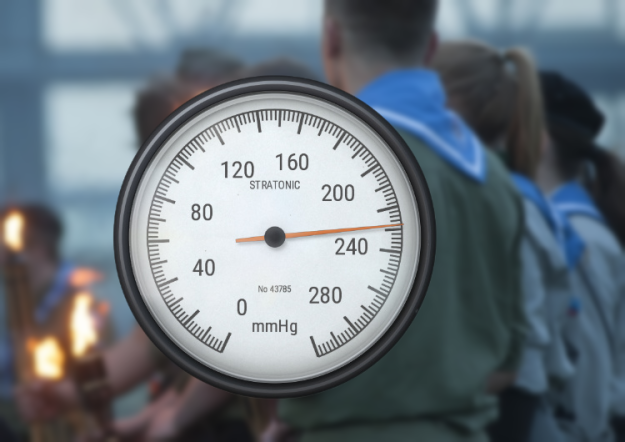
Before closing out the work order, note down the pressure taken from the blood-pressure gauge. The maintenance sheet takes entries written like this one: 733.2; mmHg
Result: 228; mmHg
